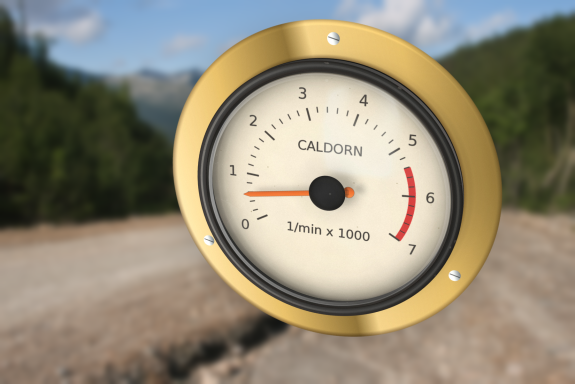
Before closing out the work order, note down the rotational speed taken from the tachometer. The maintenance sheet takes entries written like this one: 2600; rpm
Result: 600; rpm
